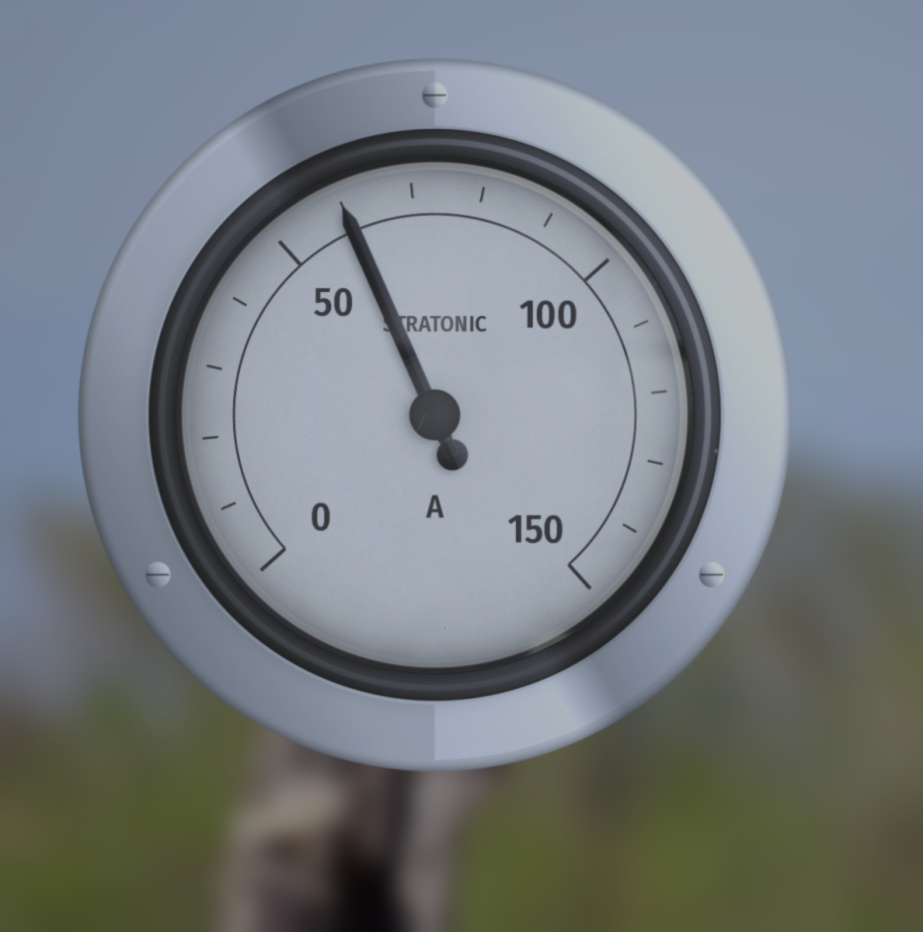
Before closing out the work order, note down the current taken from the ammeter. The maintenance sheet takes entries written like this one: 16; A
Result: 60; A
